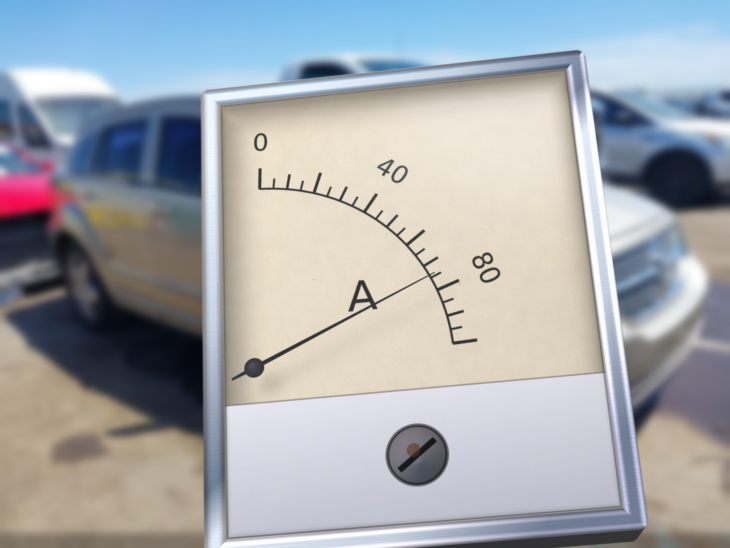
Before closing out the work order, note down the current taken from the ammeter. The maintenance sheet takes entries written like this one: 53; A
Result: 75; A
